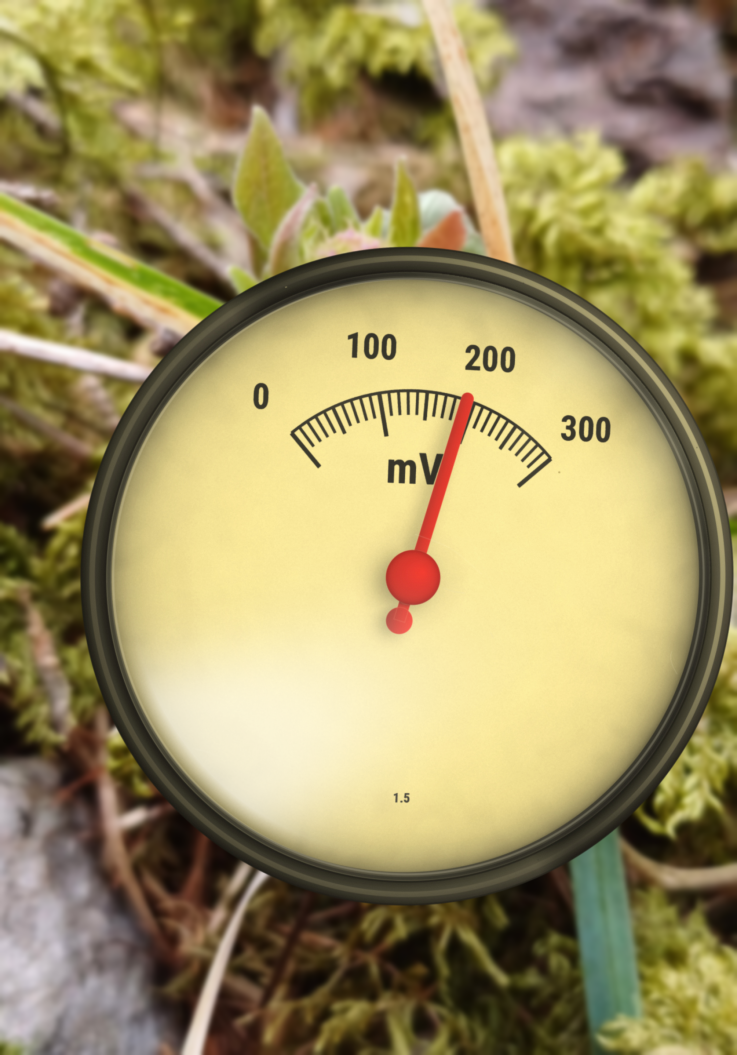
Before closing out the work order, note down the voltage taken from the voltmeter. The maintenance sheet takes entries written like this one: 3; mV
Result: 190; mV
